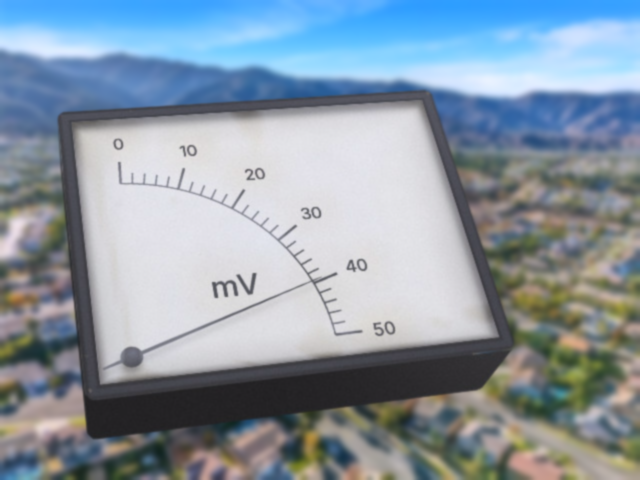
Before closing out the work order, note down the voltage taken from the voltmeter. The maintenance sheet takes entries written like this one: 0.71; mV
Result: 40; mV
